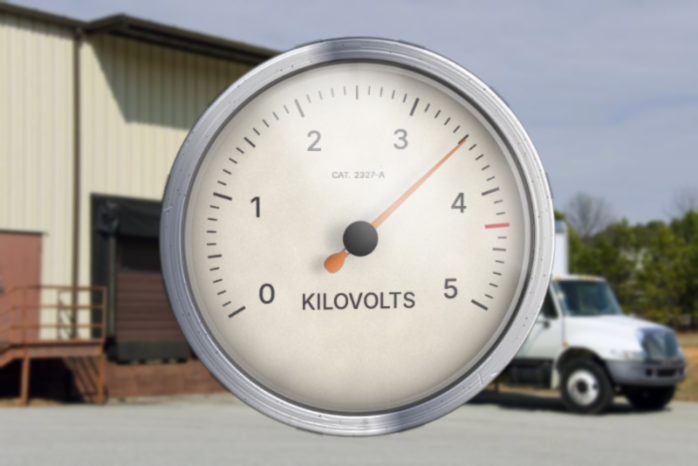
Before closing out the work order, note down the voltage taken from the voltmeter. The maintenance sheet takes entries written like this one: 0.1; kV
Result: 3.5; kV
